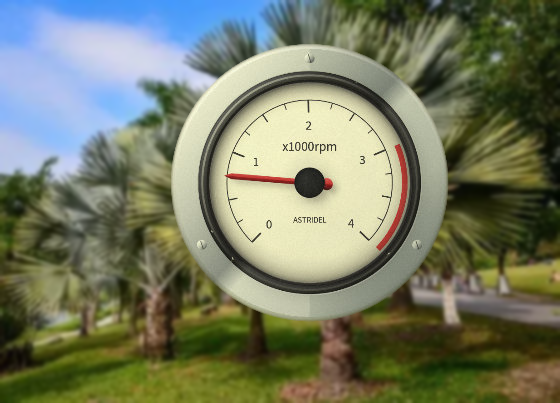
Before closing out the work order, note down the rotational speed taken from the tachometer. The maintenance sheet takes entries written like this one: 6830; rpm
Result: 750; rpm
